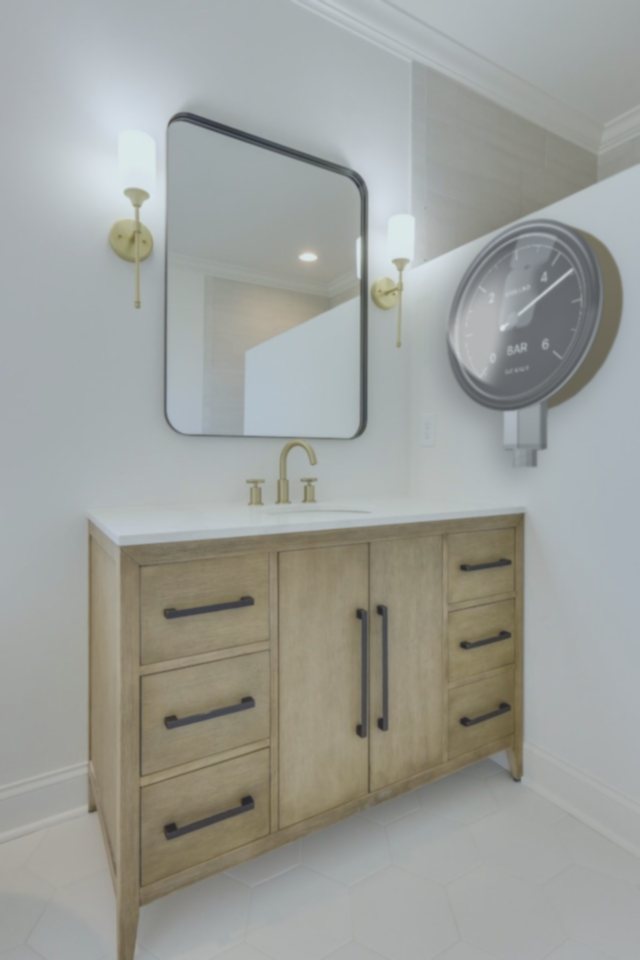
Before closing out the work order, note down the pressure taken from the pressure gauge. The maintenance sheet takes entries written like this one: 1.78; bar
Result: 4.5; bar
